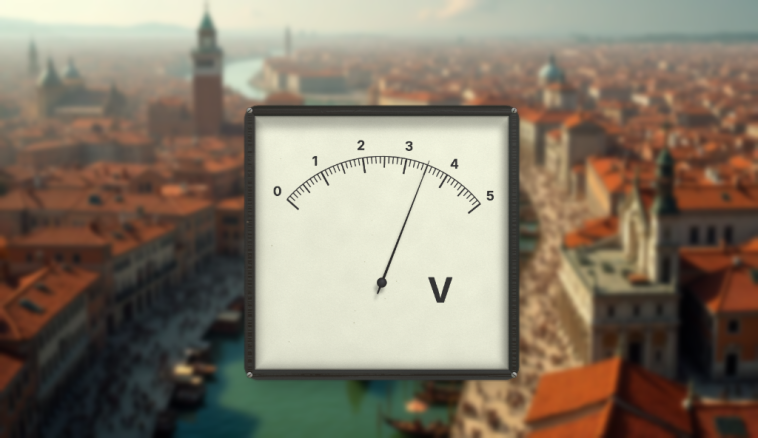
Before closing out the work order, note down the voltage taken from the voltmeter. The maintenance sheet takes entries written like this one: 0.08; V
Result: 3.5; V
